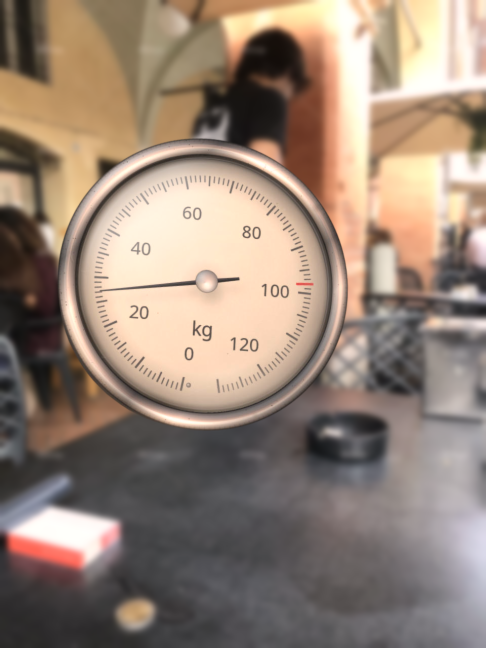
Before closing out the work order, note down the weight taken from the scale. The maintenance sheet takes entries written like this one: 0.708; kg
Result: 27; kg
